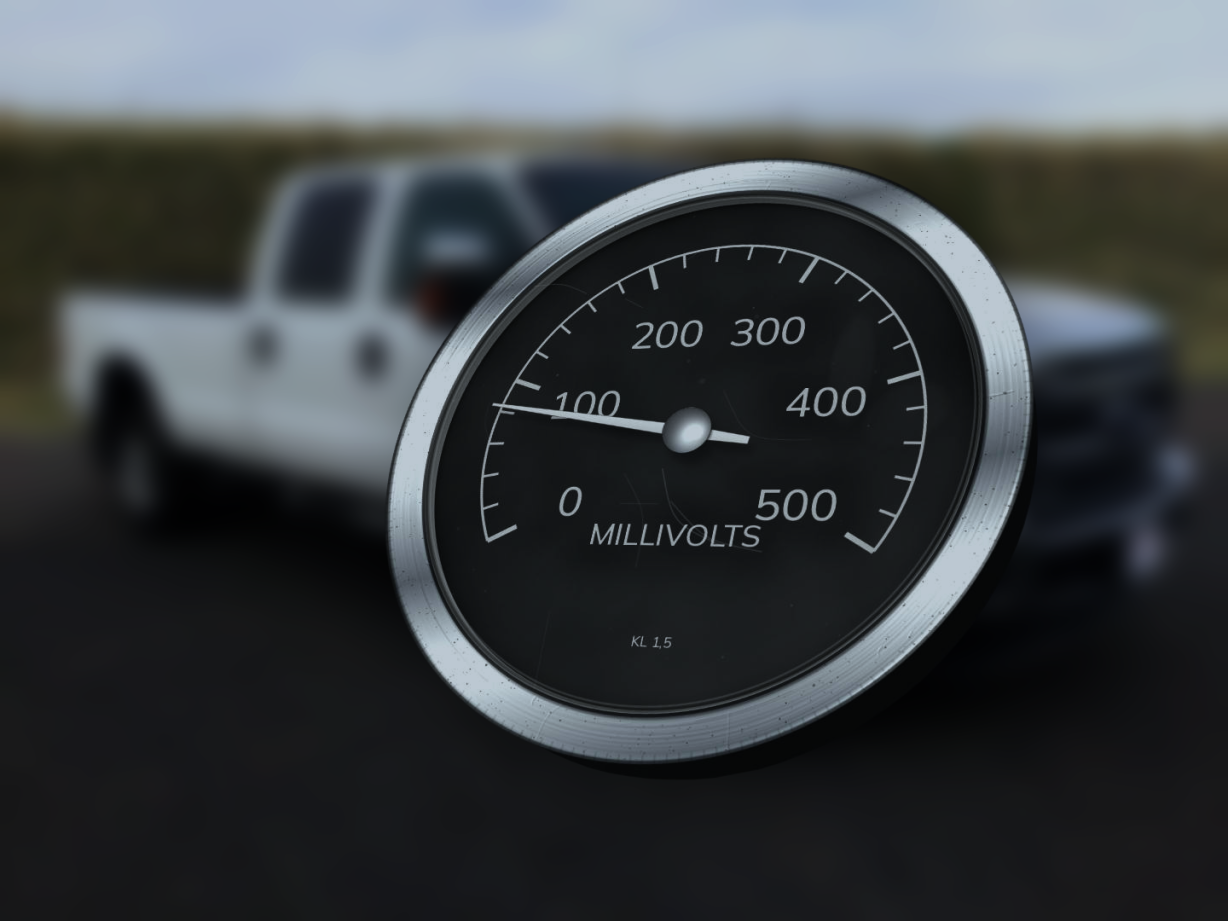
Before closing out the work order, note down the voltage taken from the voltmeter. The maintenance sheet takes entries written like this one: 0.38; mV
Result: 80; mV
